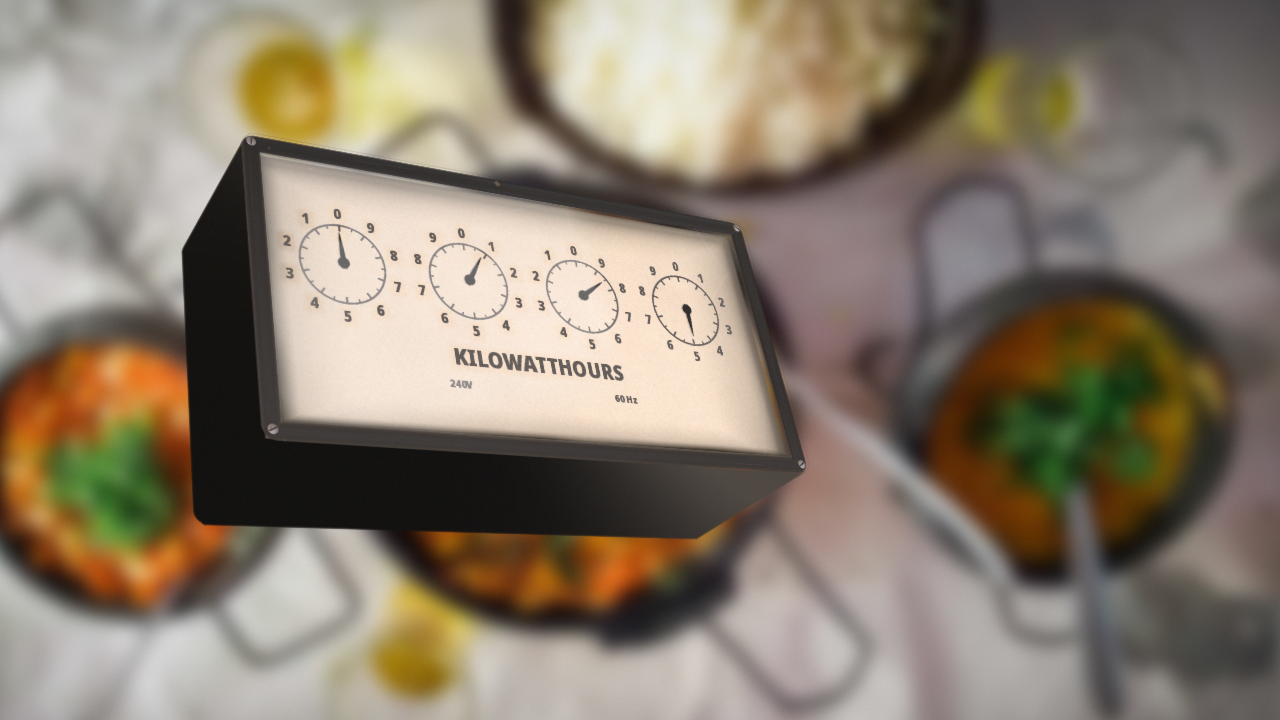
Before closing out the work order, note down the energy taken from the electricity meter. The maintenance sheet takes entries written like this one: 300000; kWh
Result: 85; kWh
